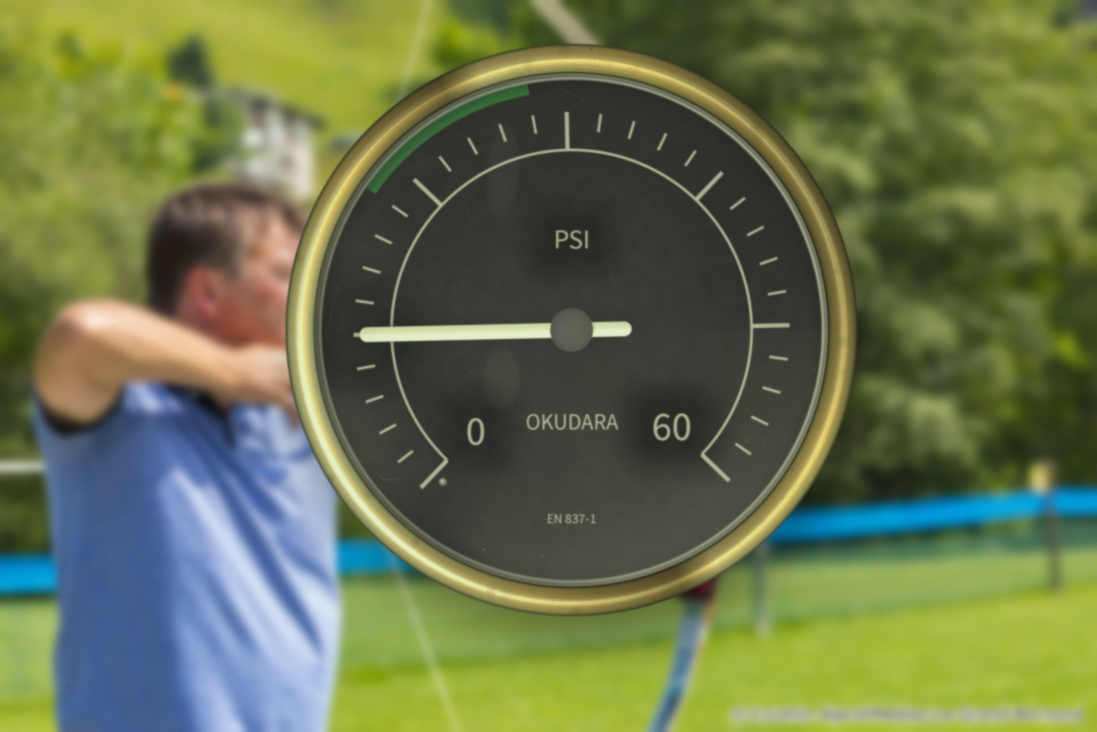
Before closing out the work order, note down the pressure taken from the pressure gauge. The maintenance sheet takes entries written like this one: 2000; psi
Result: 10; psi
